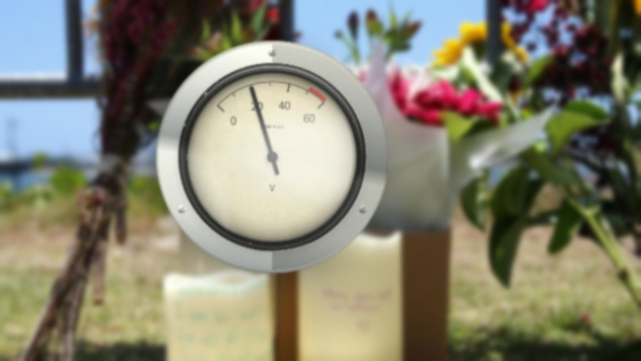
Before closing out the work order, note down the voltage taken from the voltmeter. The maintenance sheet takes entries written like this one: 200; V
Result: 20; V
